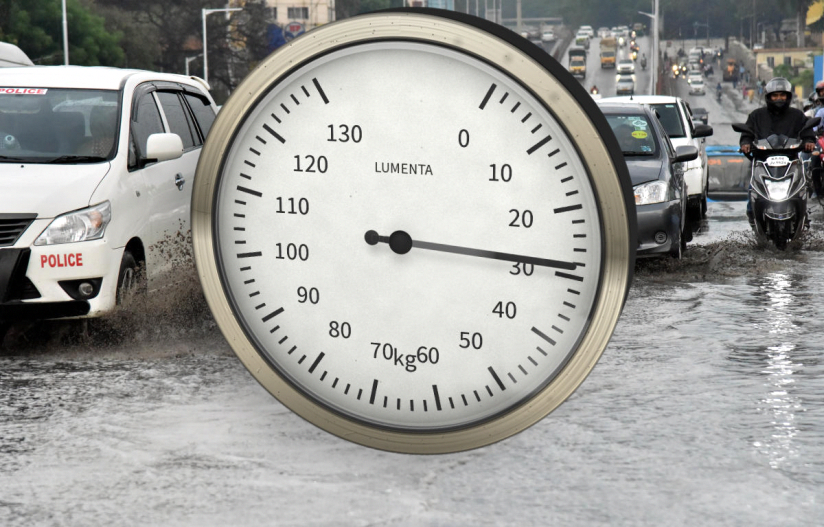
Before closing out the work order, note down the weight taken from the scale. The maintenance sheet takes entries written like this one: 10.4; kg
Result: 28; kg
